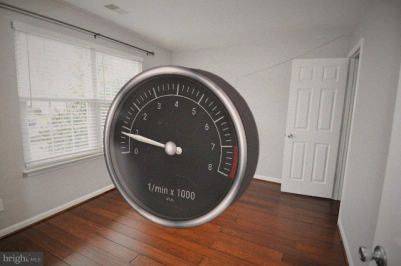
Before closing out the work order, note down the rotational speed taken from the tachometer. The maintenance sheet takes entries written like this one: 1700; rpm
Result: 800; rpm
